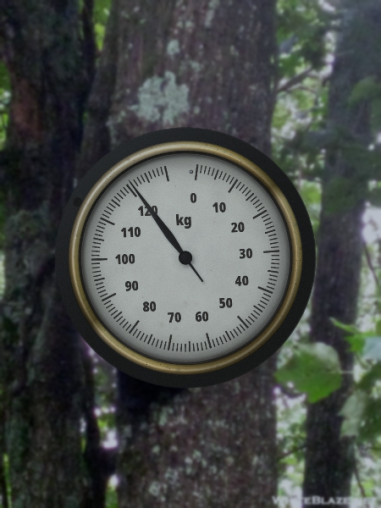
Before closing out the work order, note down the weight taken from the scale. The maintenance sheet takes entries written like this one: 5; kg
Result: 121; kg
